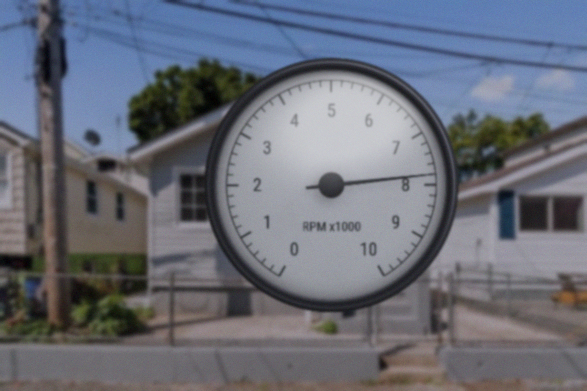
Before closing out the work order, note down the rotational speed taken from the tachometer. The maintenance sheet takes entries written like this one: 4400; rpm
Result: 7800; rpm
